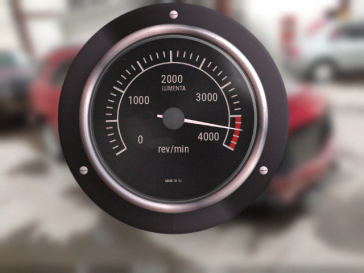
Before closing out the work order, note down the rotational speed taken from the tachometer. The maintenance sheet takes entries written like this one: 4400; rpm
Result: 3700; rpm
